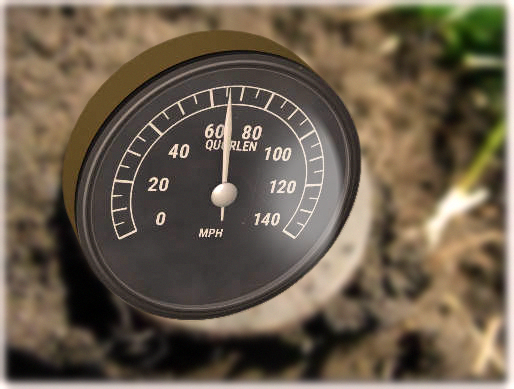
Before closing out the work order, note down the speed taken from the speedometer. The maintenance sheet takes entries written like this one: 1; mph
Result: 65; mph
